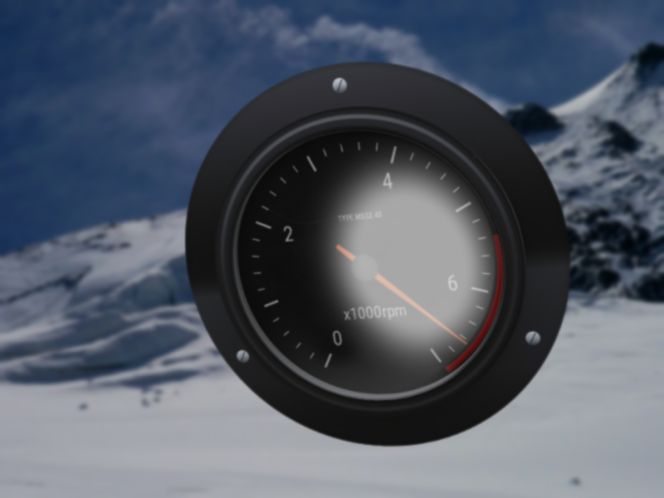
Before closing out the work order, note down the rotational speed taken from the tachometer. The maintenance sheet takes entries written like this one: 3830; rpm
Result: 6600; rpm
